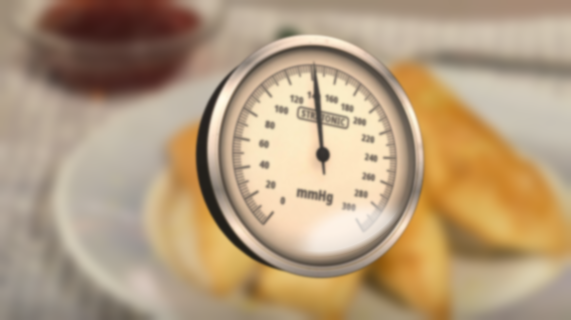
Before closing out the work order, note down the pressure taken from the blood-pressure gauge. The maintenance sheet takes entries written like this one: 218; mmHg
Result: 140; mmHg
